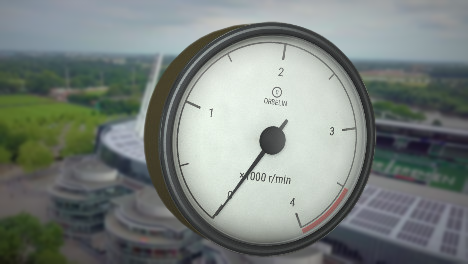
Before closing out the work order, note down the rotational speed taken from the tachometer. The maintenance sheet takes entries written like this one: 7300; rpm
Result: 0; rpm
